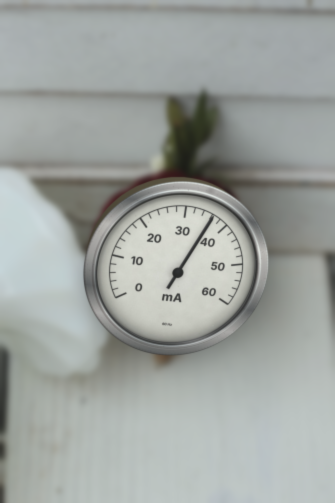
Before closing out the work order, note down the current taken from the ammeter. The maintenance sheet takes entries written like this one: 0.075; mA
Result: 36; mA
